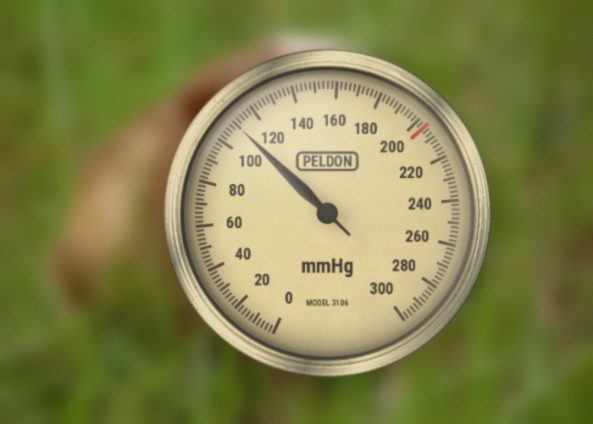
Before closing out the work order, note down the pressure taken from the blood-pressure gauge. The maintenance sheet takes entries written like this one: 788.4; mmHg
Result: 110; mmHg
